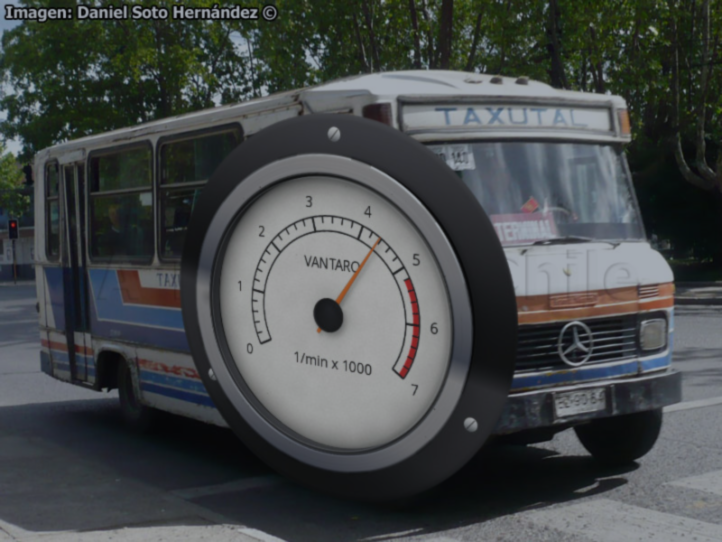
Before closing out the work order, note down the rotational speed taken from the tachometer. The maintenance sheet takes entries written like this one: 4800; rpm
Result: 4400; rpm
